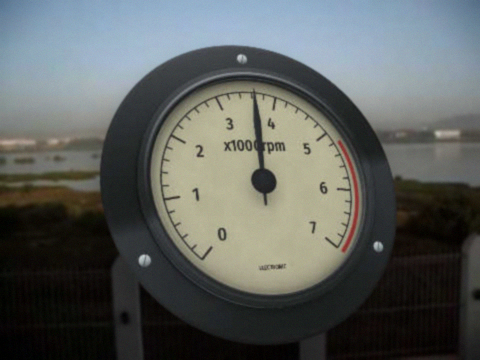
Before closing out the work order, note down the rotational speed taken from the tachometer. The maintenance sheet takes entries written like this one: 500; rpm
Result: 3600; rpm
